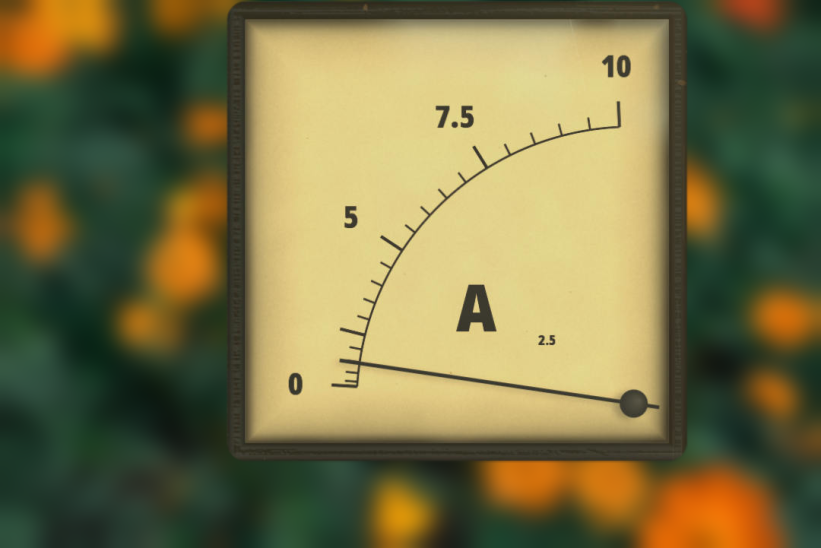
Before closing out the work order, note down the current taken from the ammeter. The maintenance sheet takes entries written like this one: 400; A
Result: 1.5; A
